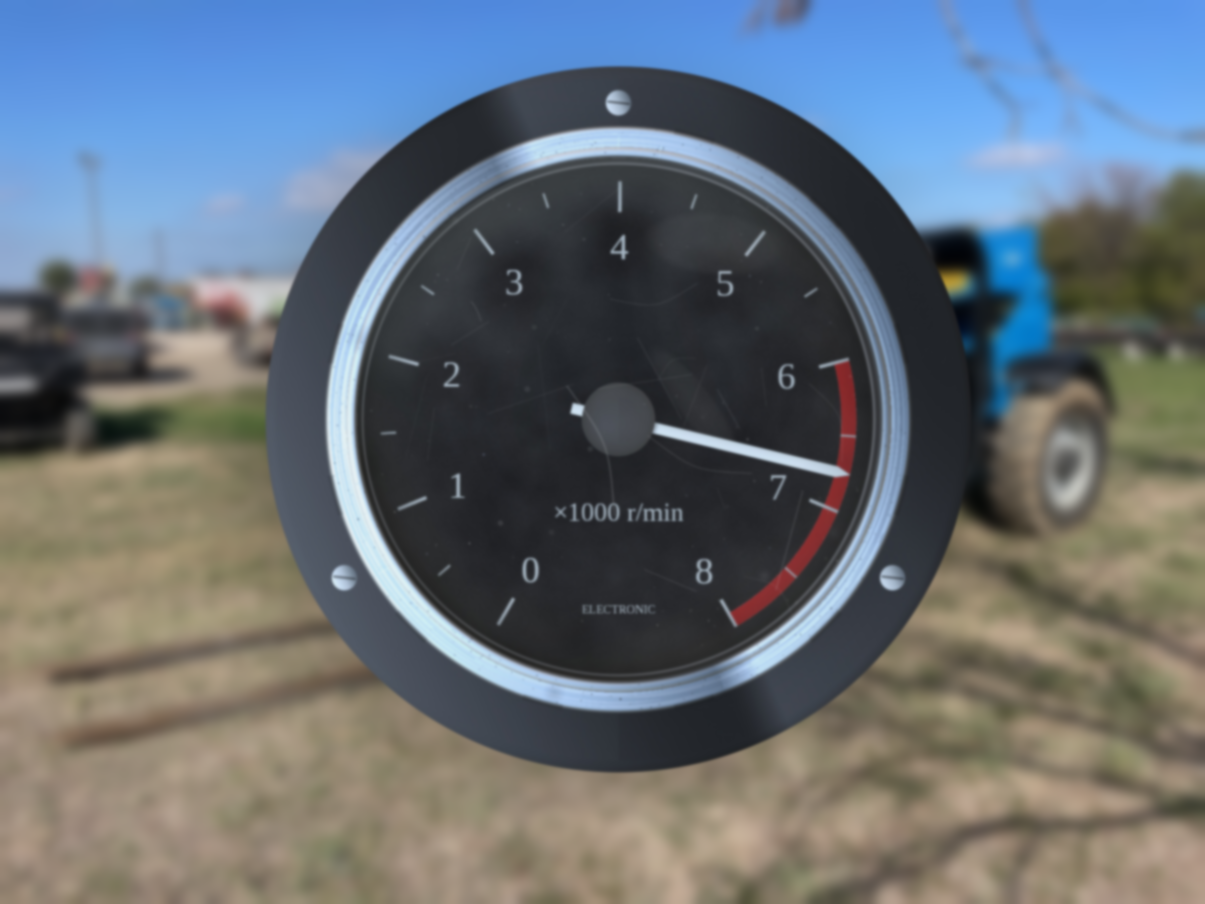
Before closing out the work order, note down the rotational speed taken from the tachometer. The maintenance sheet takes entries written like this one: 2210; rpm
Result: 6750; rpm
